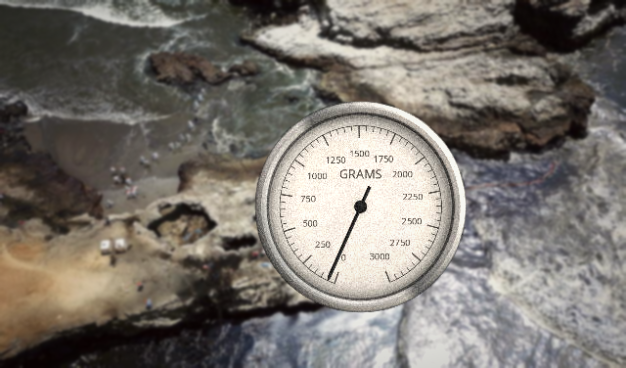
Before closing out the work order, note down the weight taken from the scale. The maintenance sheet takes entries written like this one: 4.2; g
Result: 50; g
